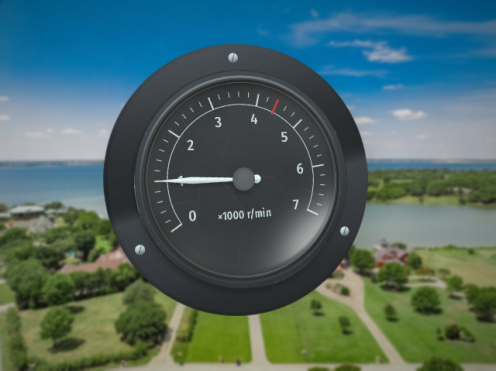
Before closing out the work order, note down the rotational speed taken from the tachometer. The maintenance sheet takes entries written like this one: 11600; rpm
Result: 1000; rpm
